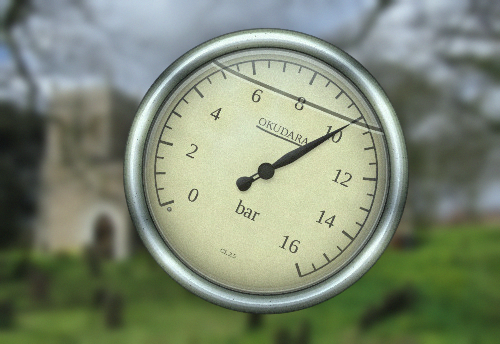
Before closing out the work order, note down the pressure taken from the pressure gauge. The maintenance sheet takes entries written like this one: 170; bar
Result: 10; bar
